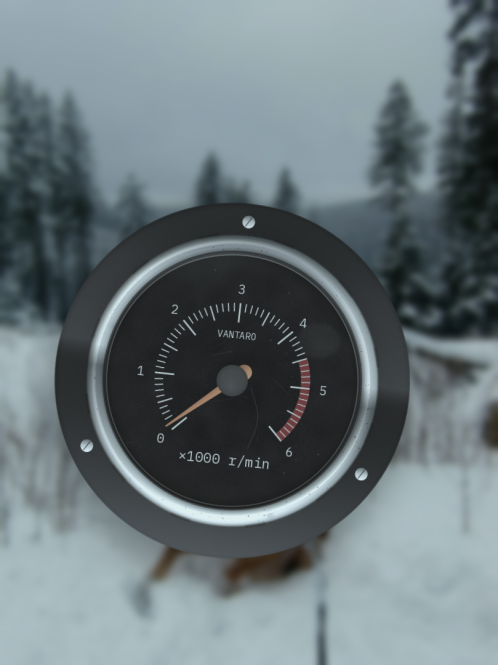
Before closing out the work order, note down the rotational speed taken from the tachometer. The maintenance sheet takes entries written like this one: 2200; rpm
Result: 100; rpm
